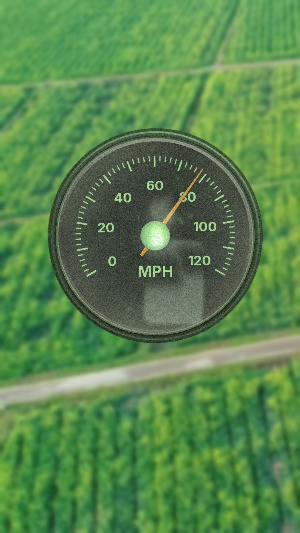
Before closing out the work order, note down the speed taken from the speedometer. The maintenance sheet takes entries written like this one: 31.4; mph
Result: 78; mph
